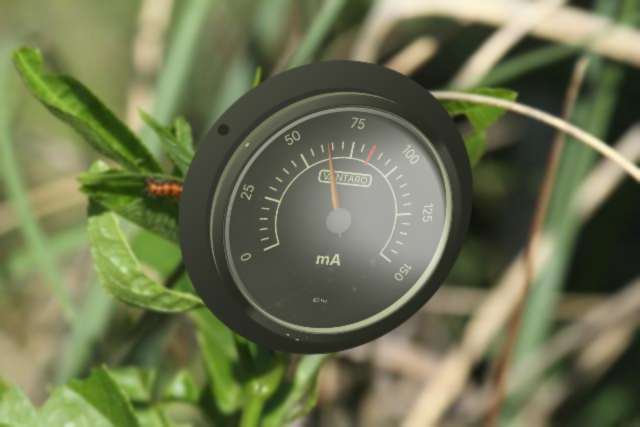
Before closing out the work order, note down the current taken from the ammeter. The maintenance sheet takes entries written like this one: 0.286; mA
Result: 62.5; mA
